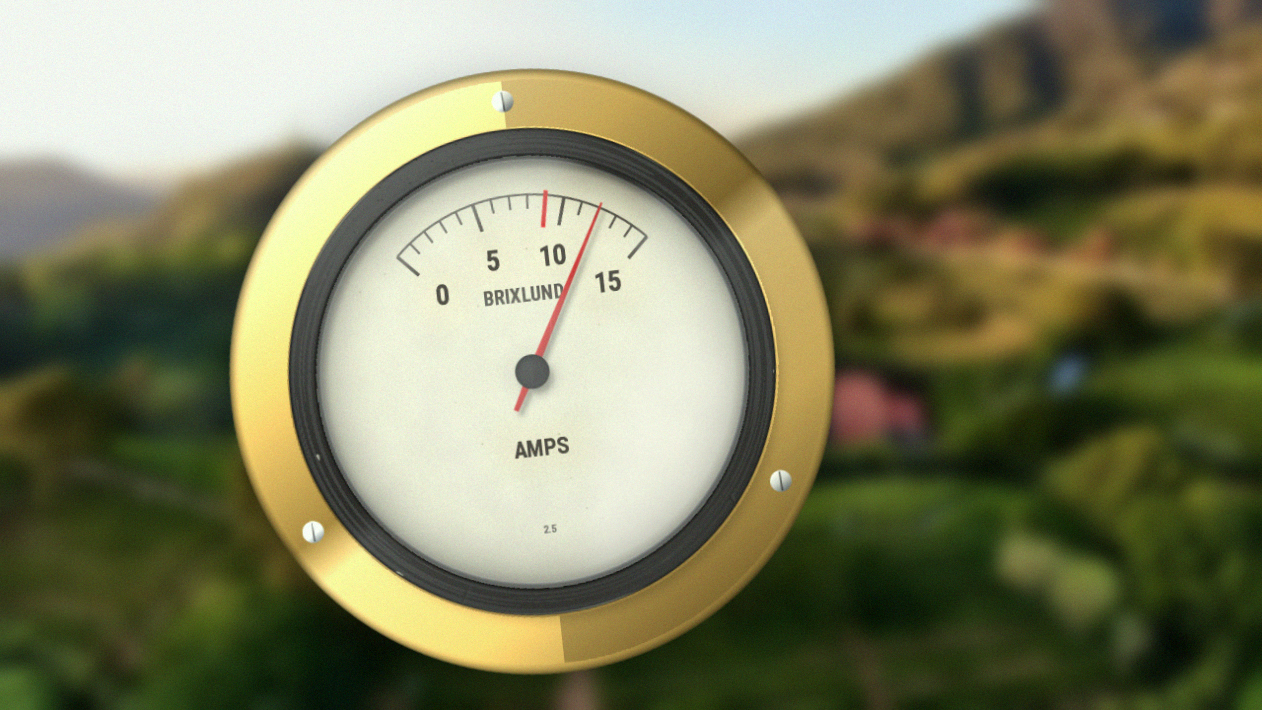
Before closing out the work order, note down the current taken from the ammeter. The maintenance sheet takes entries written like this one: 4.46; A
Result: 12; A
